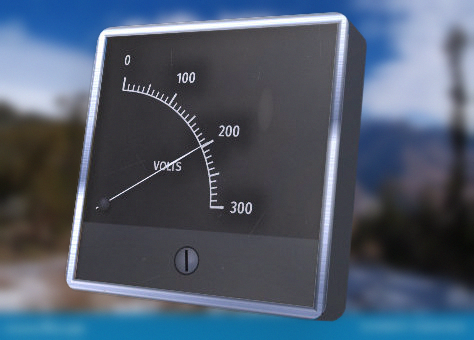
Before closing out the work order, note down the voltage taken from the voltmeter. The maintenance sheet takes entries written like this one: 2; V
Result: 200; V
